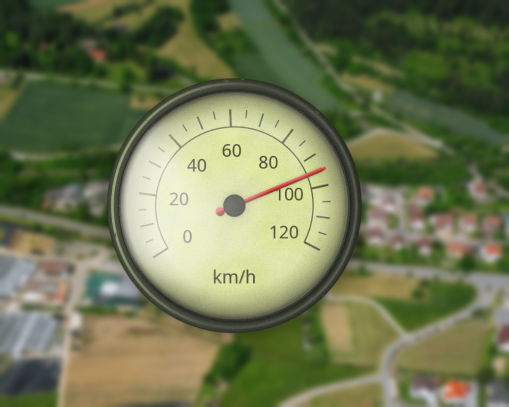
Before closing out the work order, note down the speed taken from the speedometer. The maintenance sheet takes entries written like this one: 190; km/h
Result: 95; km/h
